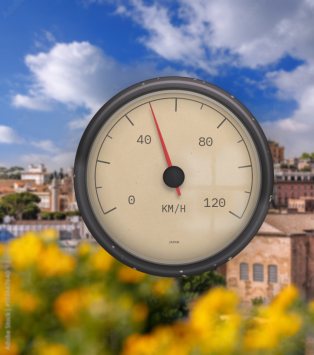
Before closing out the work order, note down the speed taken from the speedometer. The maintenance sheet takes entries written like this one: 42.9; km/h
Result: 50; km/h
